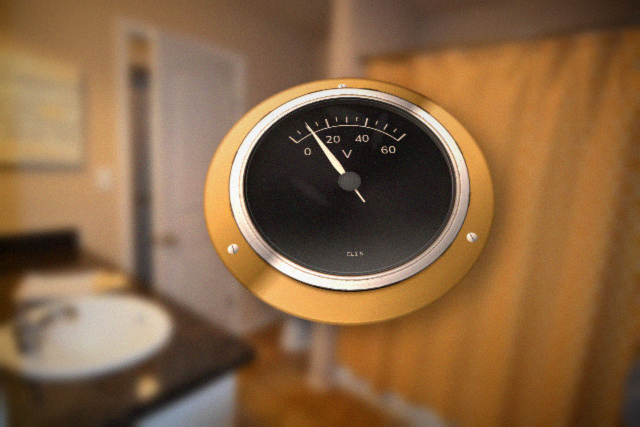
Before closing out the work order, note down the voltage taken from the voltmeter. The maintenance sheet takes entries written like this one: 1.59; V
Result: 10; V
